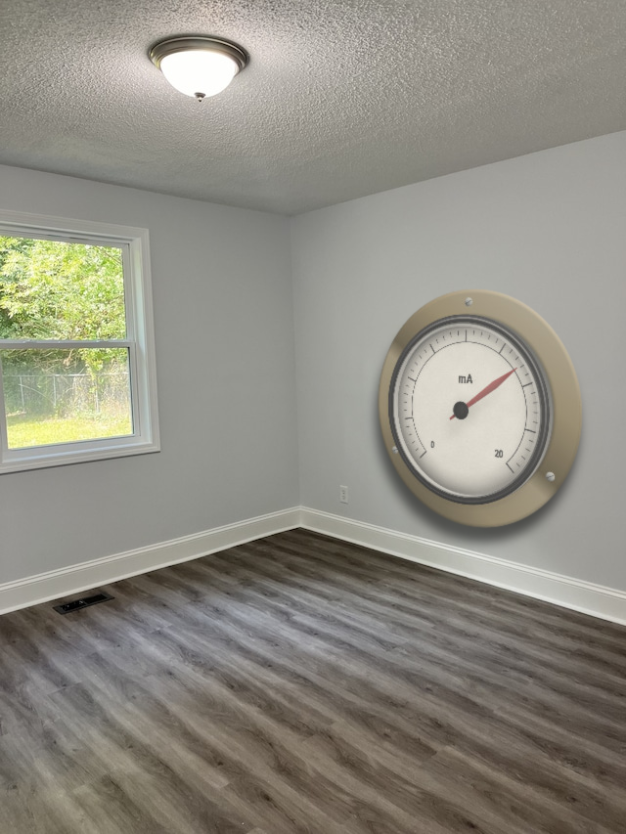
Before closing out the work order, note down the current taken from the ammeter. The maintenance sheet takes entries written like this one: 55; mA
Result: 14; mA
